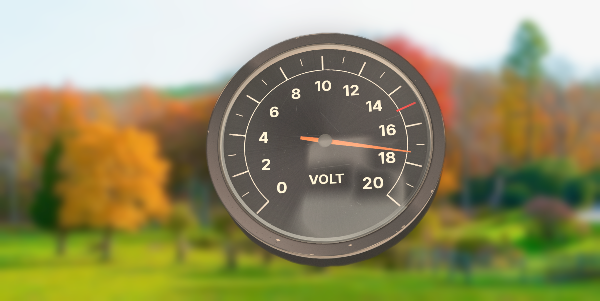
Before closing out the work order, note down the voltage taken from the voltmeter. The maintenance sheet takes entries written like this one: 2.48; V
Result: 17.5; V
